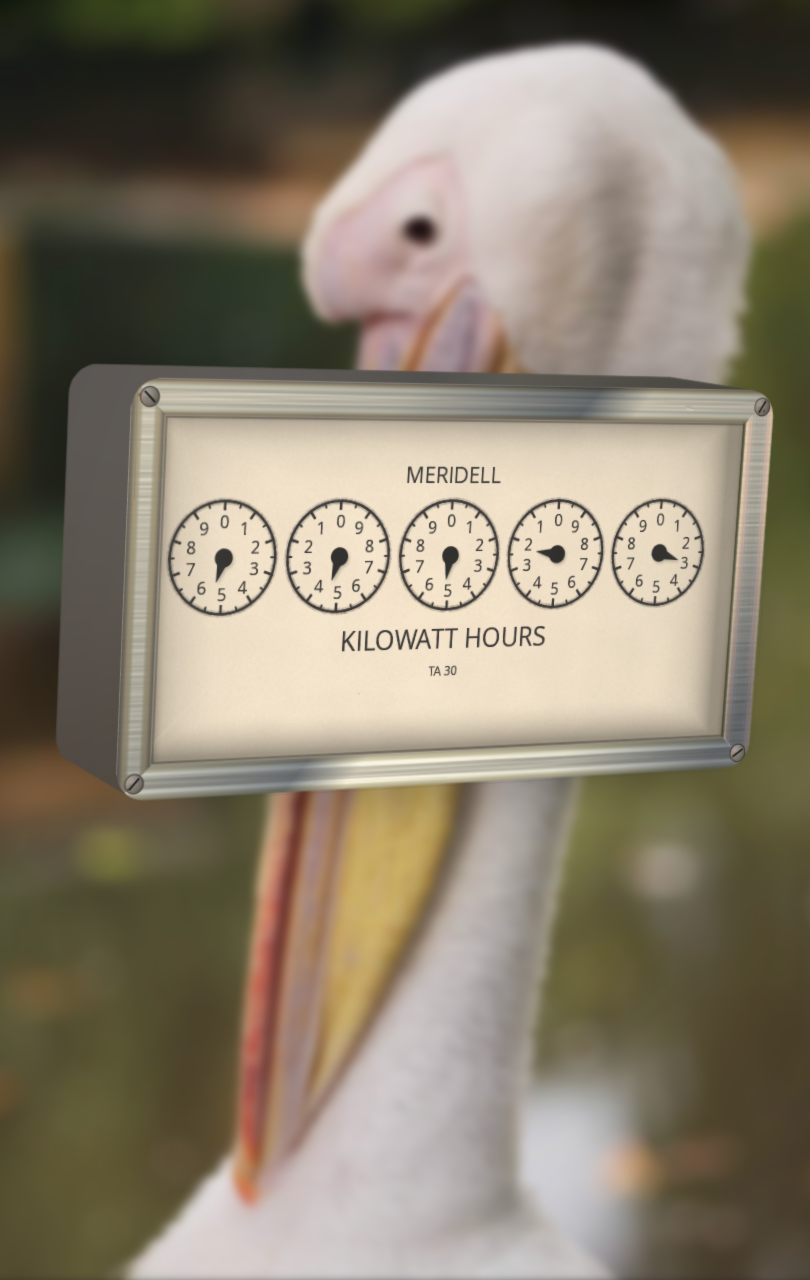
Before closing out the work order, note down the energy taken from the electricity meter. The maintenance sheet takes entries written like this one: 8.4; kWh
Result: 54523; kWh
